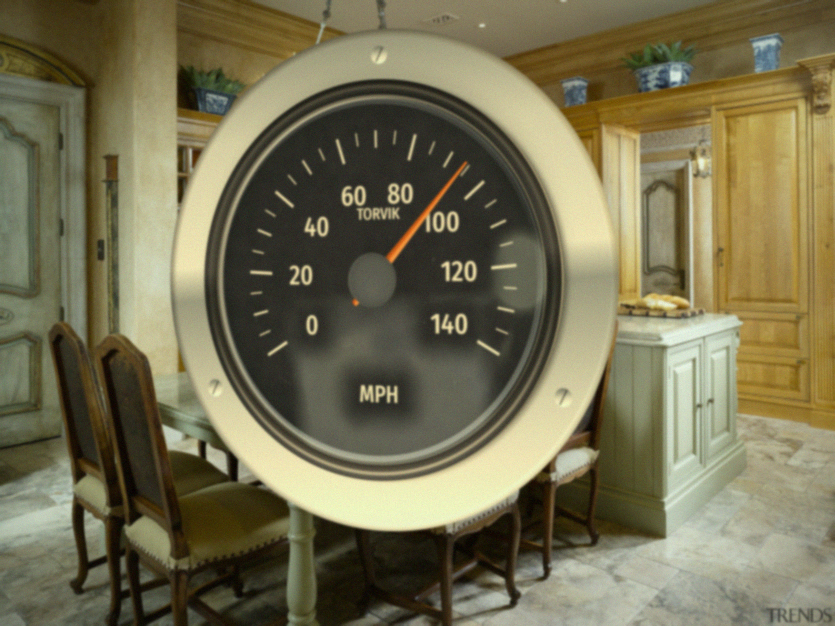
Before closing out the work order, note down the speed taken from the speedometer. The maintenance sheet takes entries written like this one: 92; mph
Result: 95; mph
